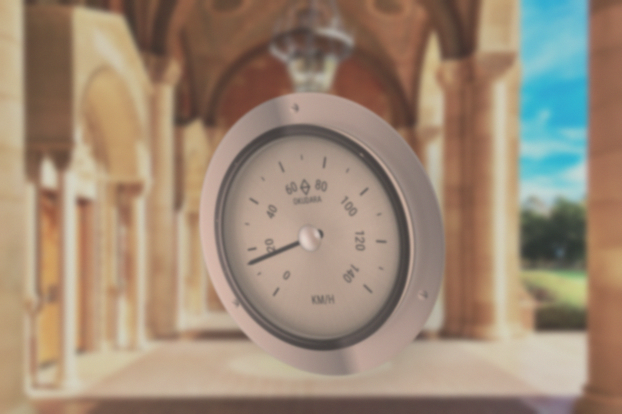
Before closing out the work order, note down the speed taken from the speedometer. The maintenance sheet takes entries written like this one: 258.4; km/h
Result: 15; km/h
